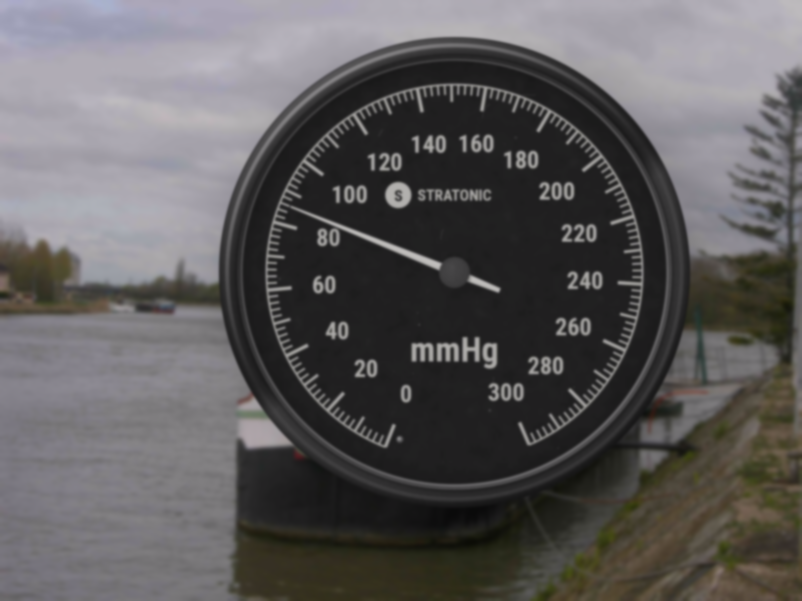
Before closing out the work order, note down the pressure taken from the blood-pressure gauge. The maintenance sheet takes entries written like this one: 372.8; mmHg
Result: 86; mmHg
